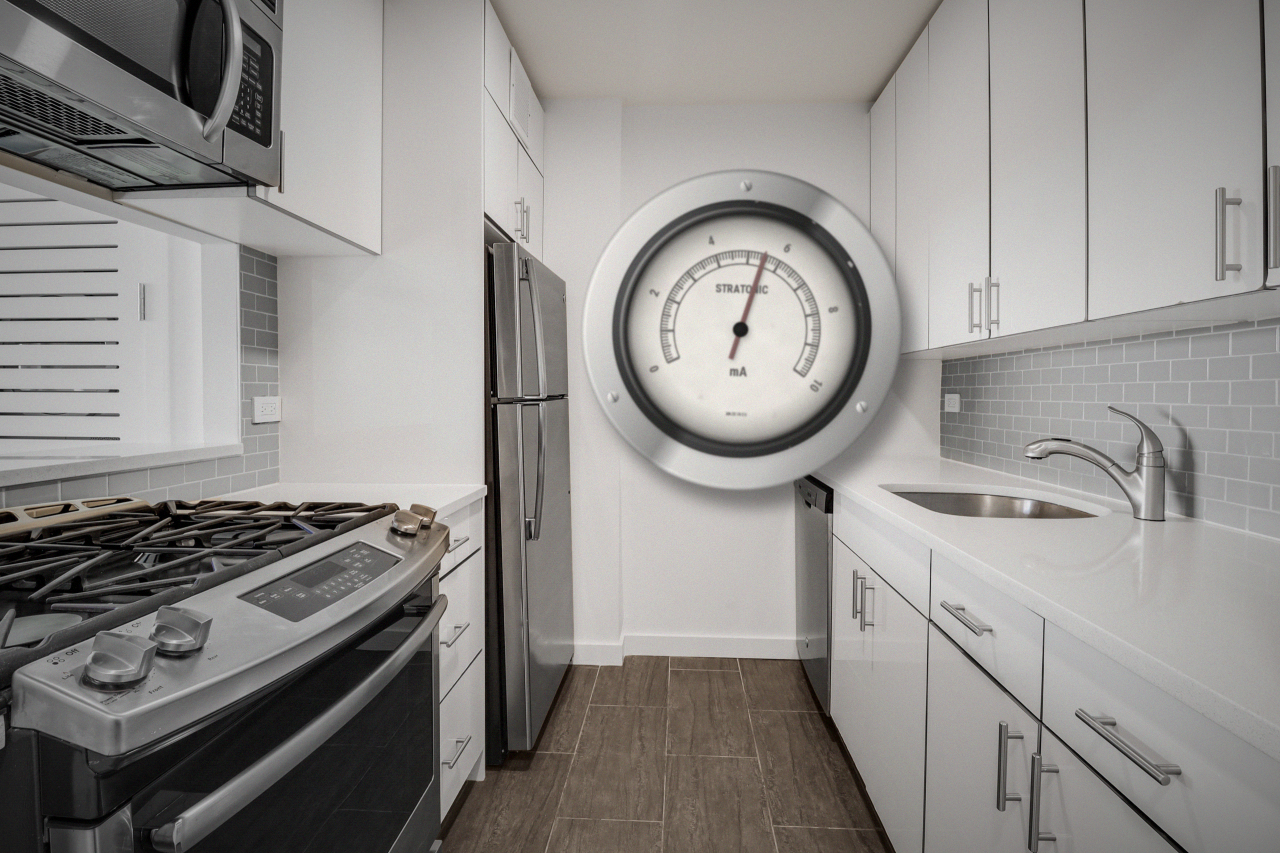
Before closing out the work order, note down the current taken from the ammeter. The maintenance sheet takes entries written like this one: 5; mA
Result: 5.5; mA
